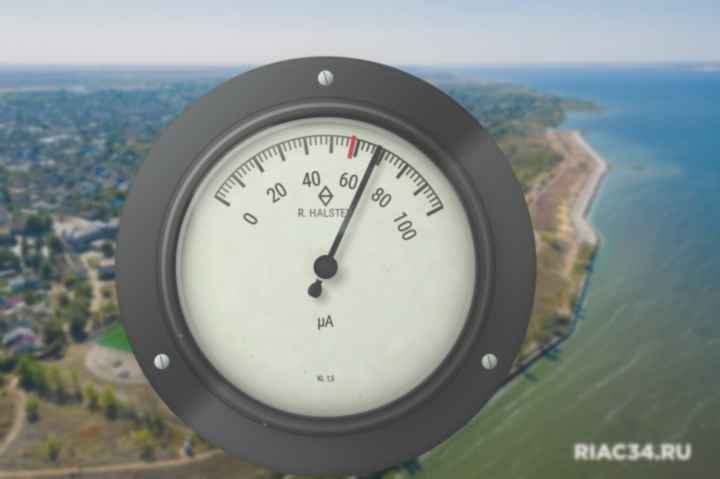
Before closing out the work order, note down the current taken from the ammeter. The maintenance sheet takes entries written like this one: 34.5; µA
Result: 68; µA
